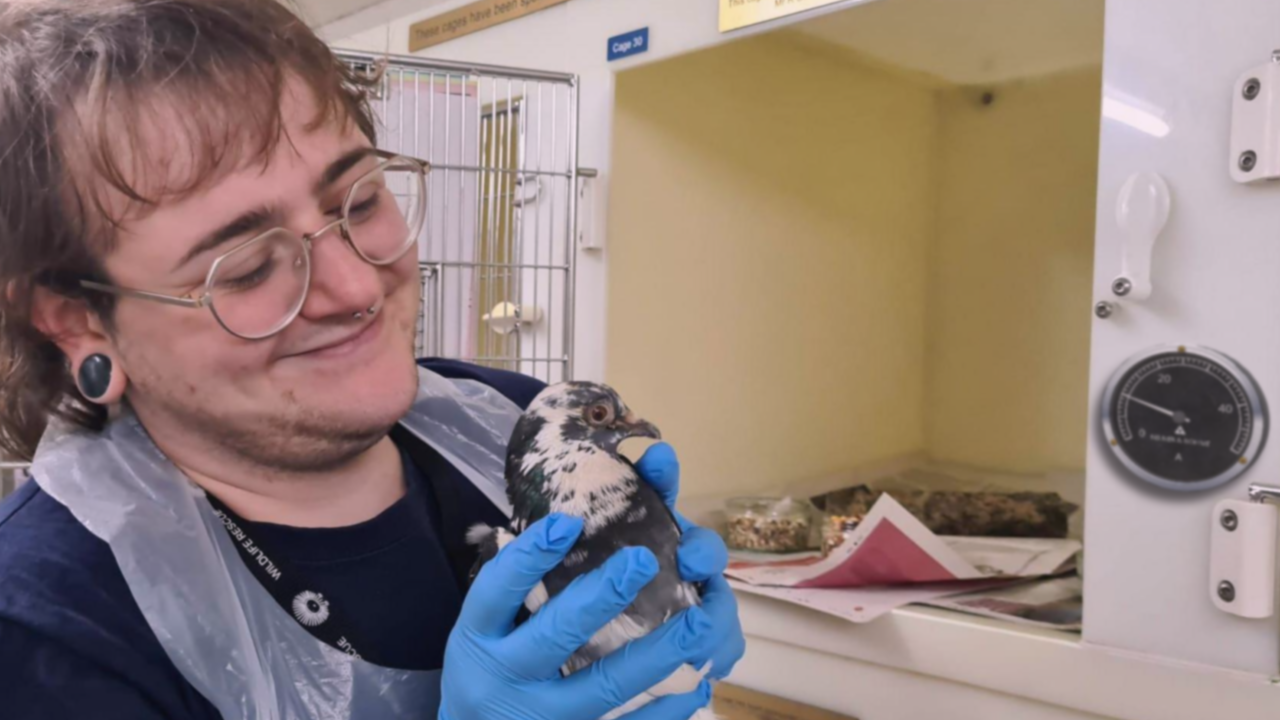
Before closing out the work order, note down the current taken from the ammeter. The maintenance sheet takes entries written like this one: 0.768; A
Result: 10; A
